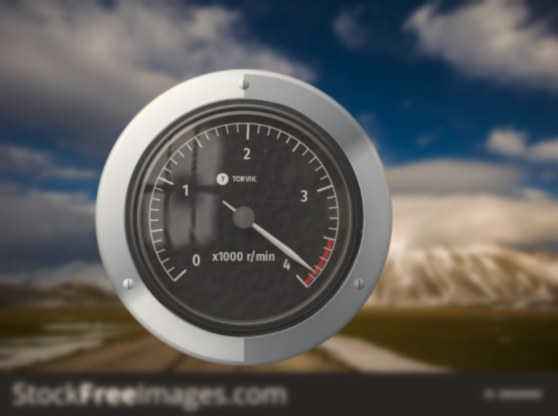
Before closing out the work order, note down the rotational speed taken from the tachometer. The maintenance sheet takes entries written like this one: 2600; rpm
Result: 3850; rpm
